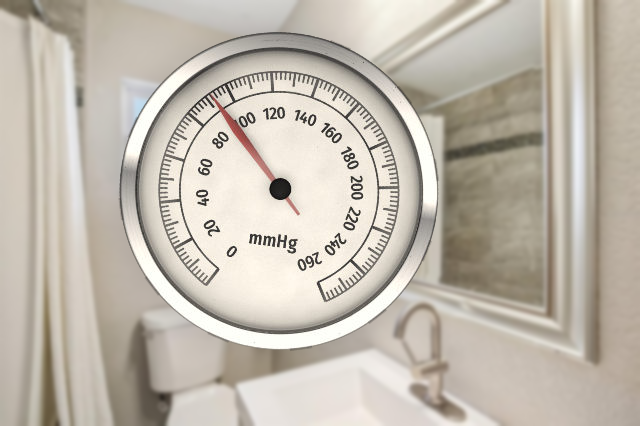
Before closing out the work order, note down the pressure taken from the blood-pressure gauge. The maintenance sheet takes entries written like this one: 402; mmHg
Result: 92; mmHg
